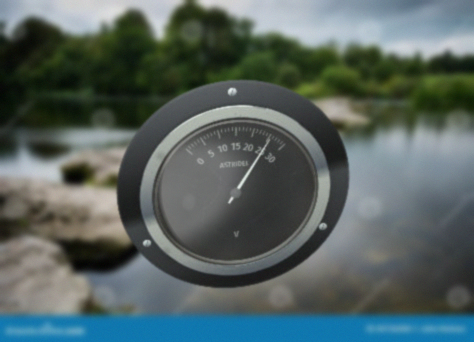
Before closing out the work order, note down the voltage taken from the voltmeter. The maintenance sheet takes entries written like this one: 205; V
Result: 25; V
